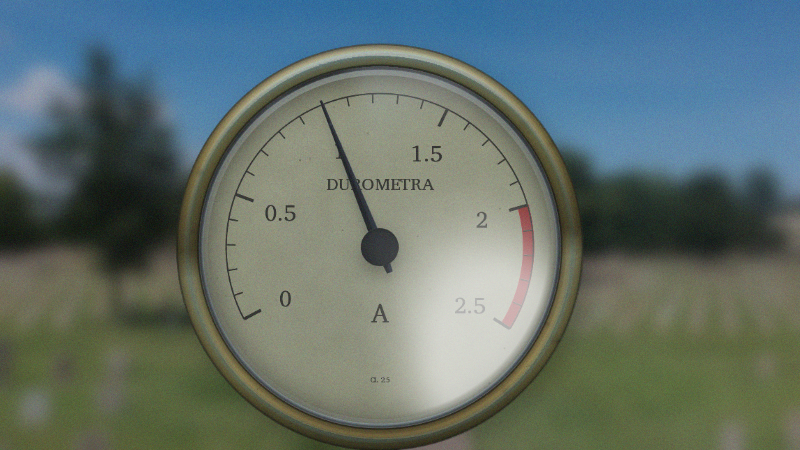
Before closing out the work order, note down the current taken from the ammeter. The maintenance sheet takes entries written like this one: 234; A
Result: 1; A
